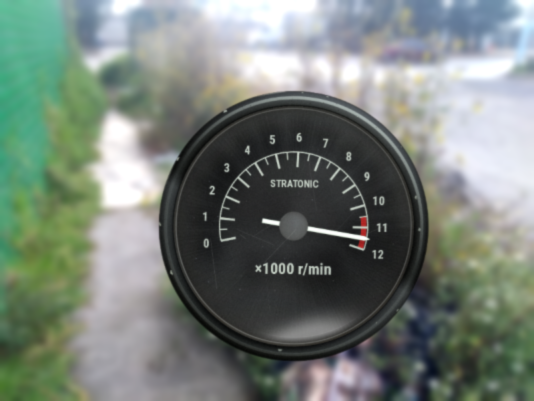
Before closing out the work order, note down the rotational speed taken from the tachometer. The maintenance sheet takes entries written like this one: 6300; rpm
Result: 11500; rpm
